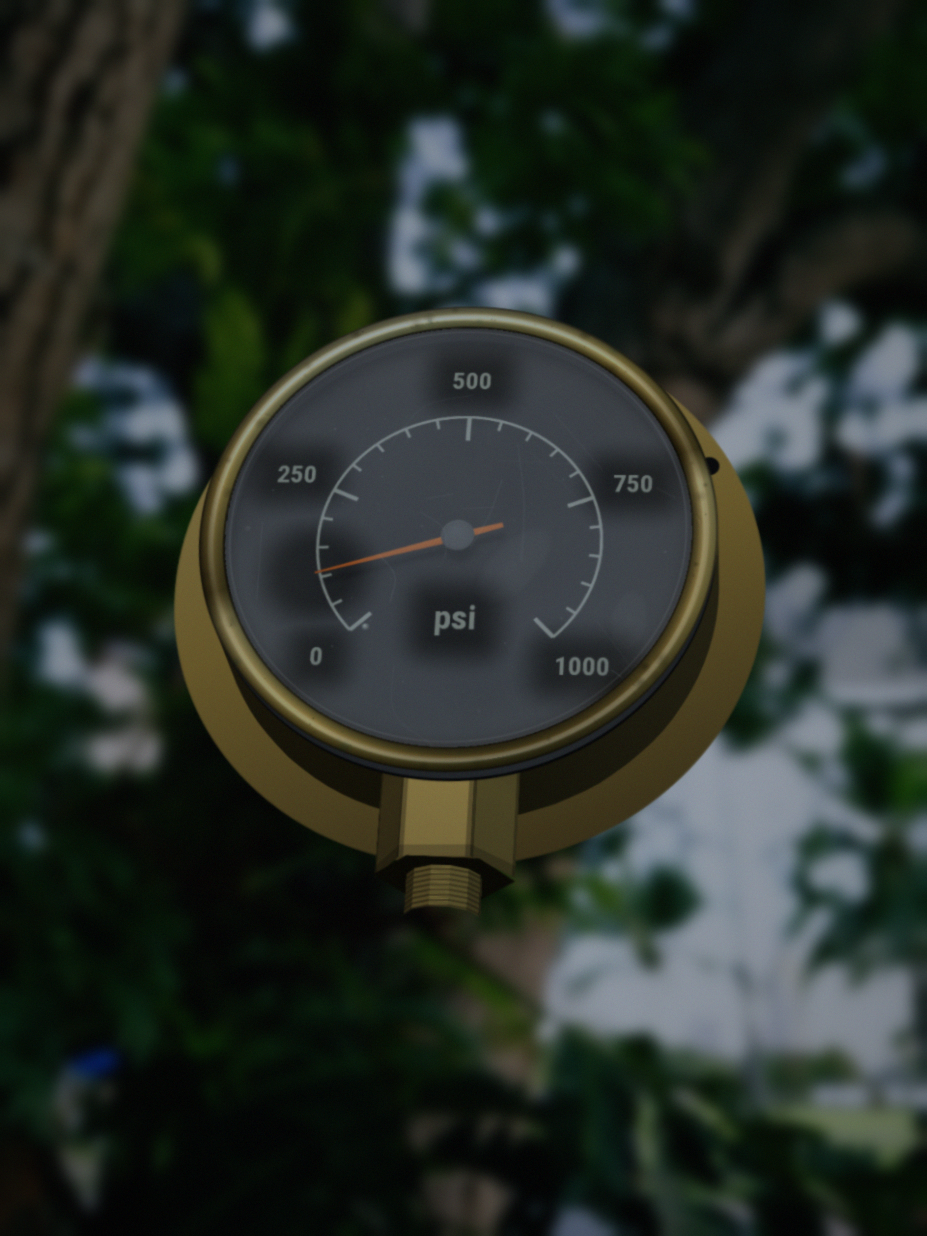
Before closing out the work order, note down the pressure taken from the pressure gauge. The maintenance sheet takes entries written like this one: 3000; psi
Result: 100; psi
